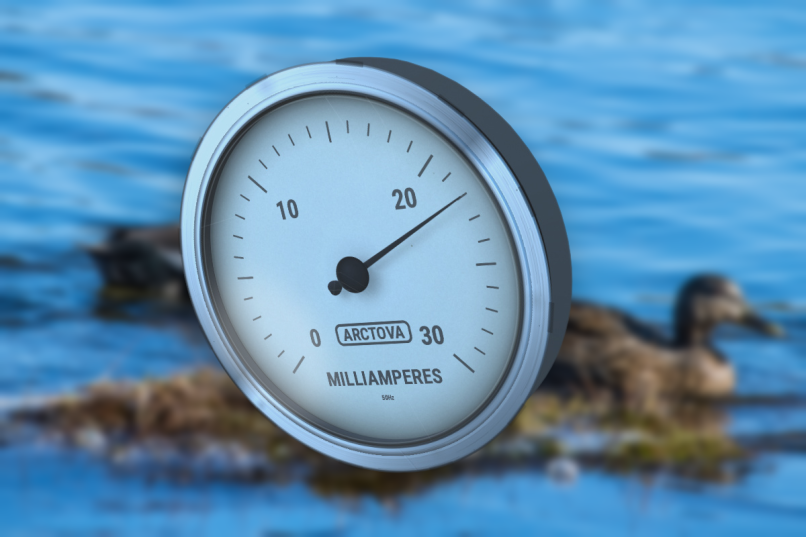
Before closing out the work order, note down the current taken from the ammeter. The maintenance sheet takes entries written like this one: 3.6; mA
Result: 22; mA
